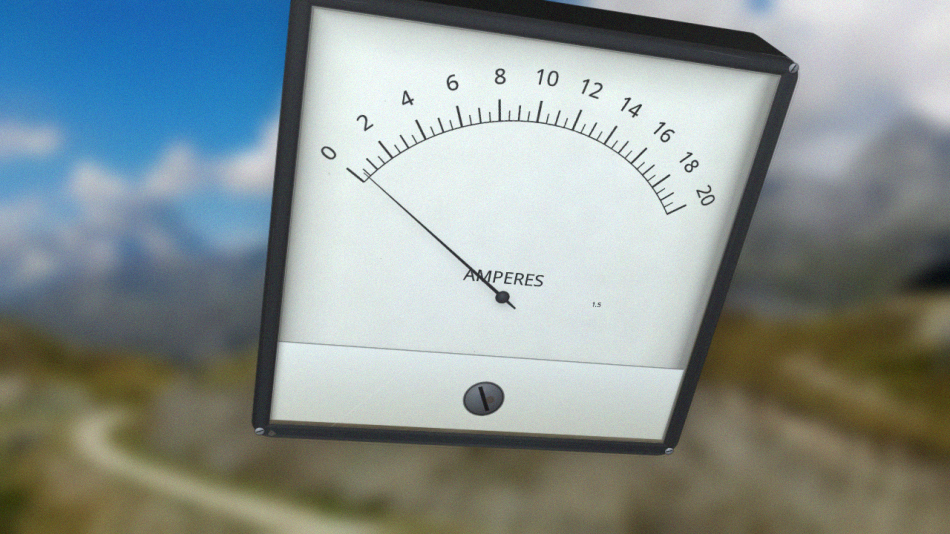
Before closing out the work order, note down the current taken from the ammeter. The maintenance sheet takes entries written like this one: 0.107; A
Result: 0.5; A
